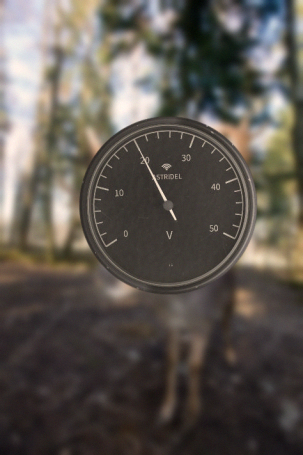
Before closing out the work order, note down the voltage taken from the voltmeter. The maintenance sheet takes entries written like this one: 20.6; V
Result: 20; V
